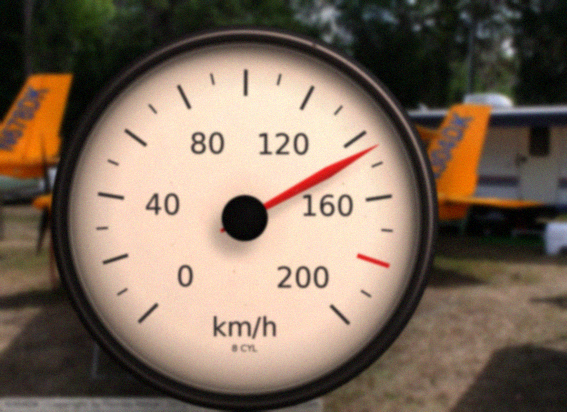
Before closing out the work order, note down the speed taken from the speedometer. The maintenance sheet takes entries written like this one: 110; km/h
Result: 145; km/h
